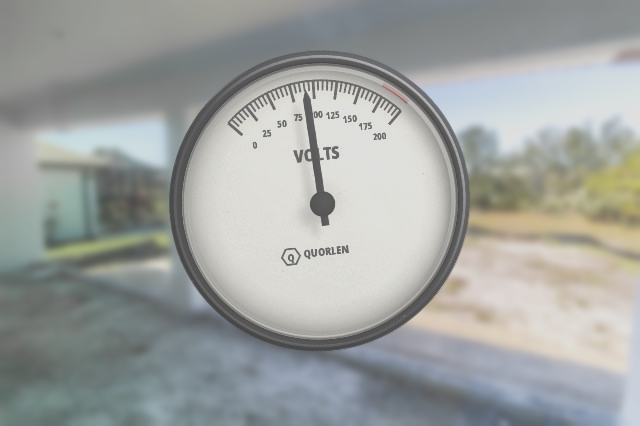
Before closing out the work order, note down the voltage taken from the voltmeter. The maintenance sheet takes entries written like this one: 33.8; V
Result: 90; V
